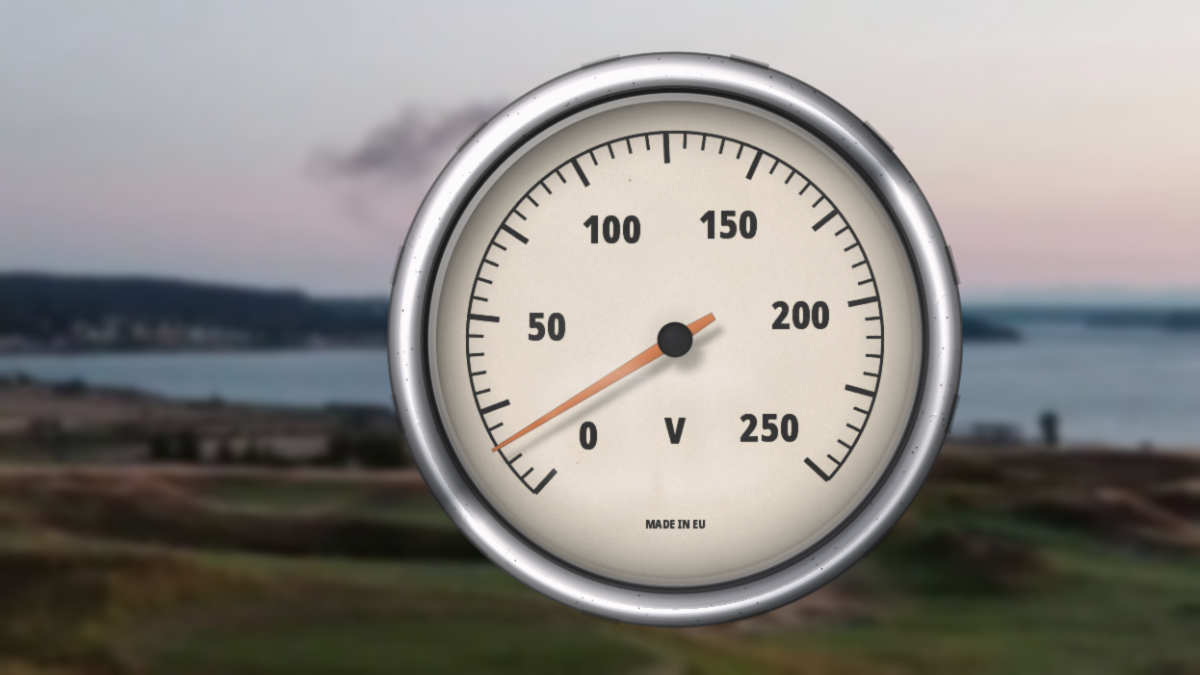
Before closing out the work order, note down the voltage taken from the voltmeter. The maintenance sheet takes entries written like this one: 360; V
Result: 15; V
